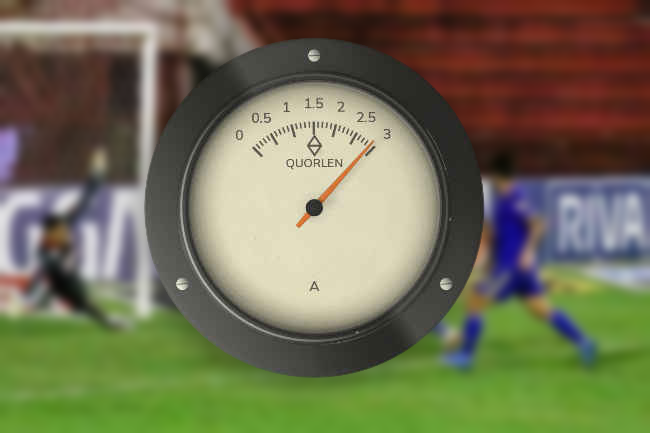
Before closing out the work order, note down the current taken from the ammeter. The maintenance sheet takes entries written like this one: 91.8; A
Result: 2.9; A
